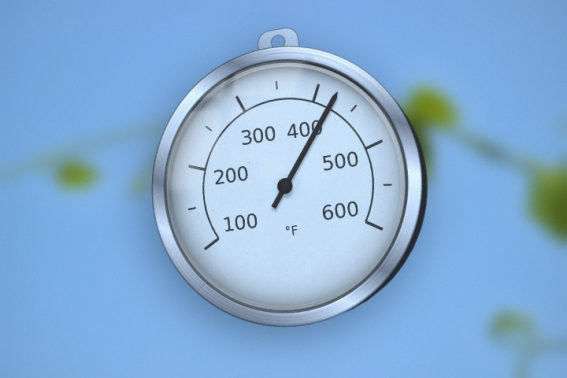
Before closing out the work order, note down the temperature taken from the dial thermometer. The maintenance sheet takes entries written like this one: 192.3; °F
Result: 425; °F
